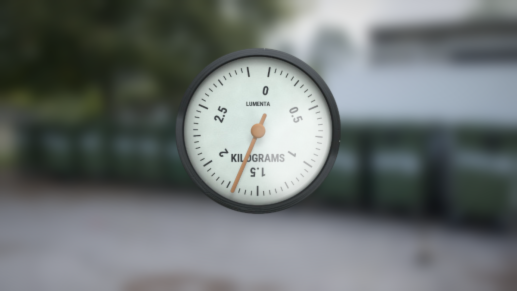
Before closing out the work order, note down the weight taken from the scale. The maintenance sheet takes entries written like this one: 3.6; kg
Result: 1.7; kg
